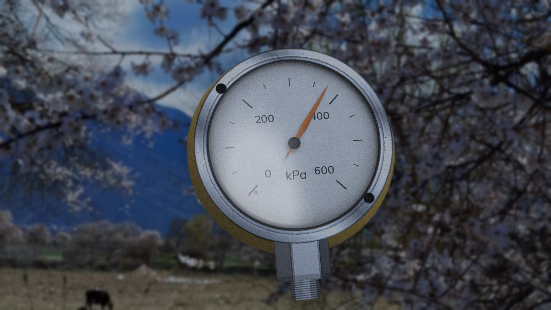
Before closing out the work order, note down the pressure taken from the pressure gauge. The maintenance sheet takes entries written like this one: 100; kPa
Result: 375; kPa
